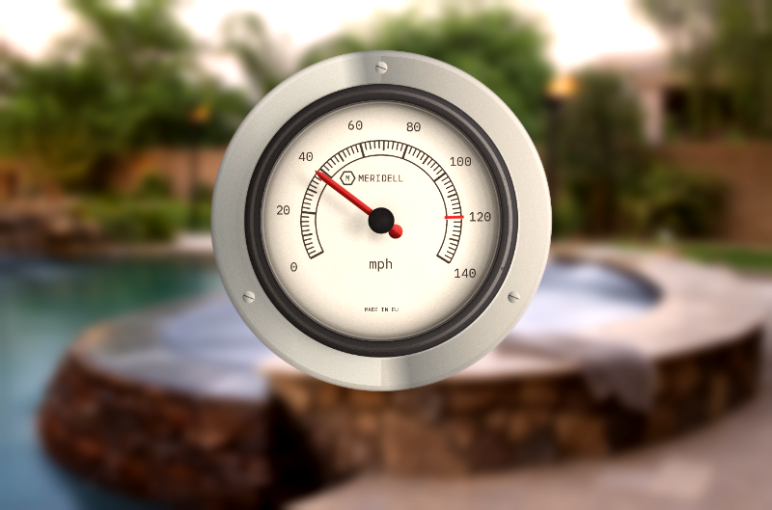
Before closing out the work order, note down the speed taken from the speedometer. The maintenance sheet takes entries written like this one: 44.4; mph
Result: 38; mph
